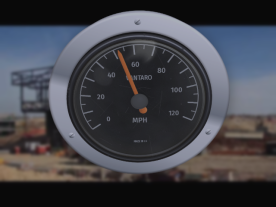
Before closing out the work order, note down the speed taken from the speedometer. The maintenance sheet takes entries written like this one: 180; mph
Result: 52.5; mph
